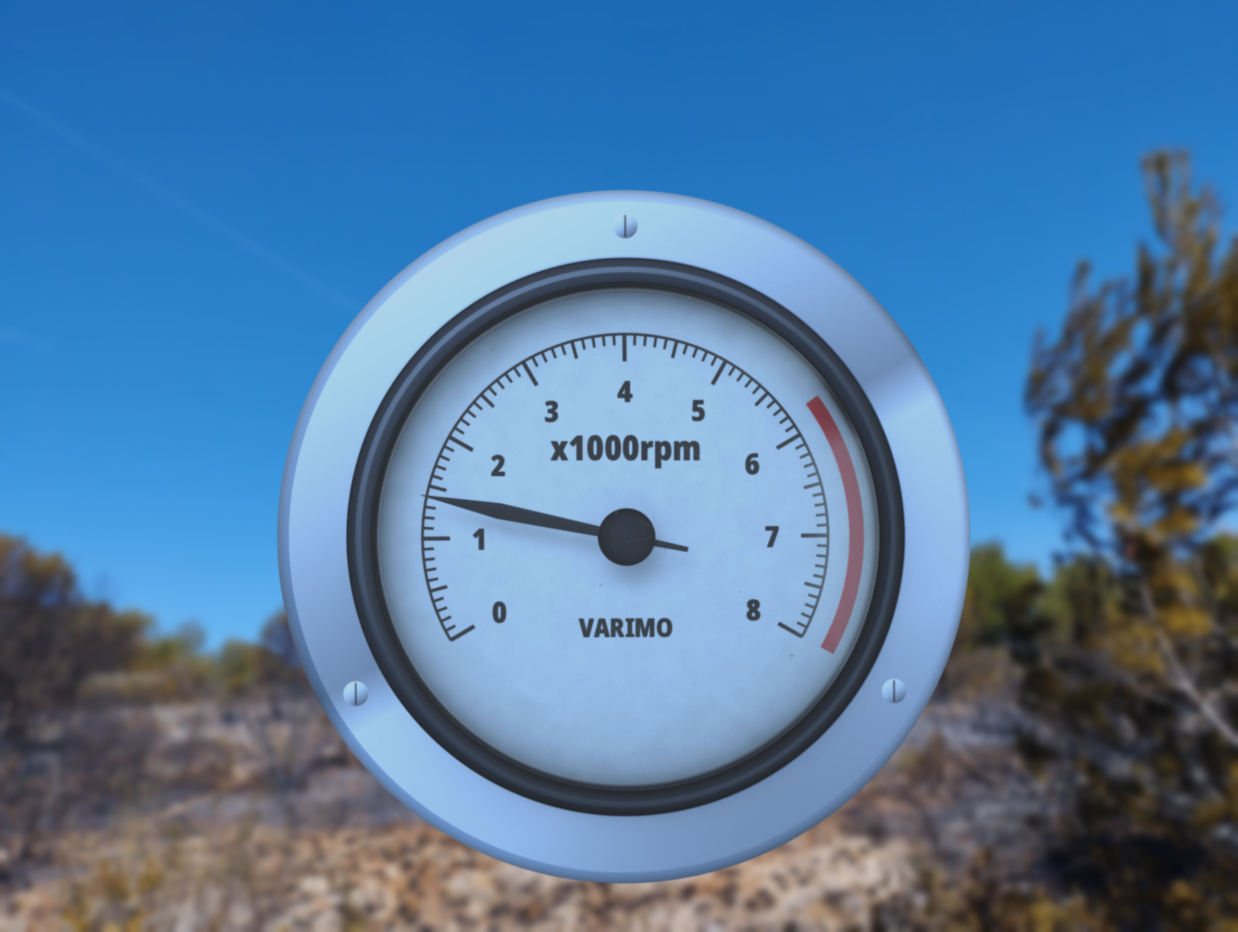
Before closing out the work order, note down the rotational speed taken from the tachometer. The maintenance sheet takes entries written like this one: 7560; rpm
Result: 1400; rpm
